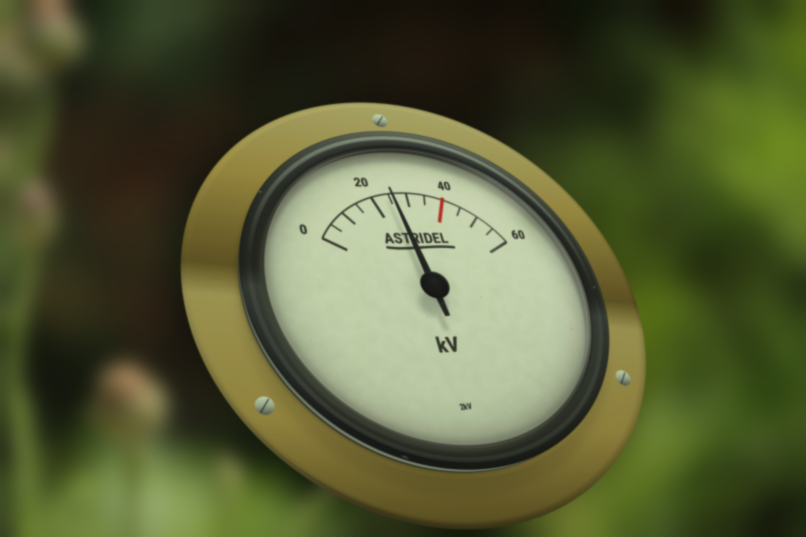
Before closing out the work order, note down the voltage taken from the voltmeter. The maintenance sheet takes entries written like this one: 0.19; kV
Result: 25; kV
